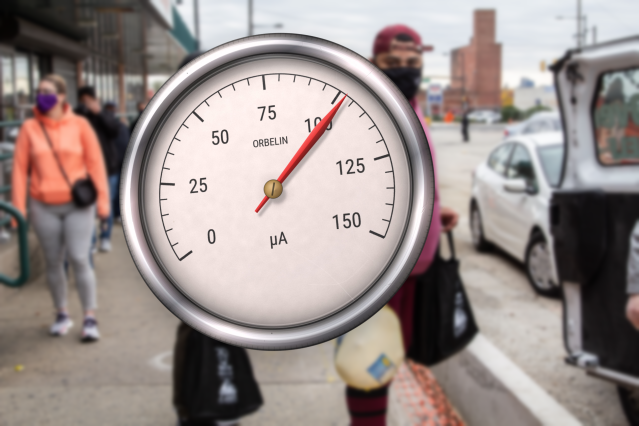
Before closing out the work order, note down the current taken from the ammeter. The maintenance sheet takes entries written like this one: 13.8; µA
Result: 102.5; µA
